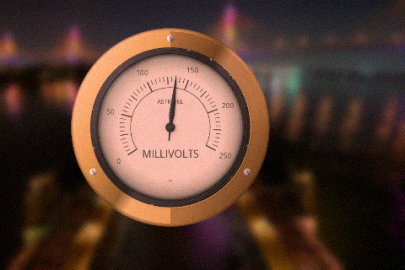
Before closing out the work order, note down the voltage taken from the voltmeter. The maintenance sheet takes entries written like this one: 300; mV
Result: 135; mV
